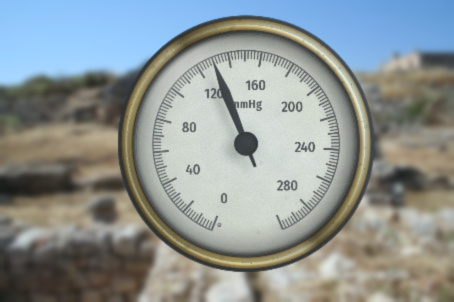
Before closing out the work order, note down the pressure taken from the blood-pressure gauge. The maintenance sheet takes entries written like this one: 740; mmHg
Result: 130; mmHg
